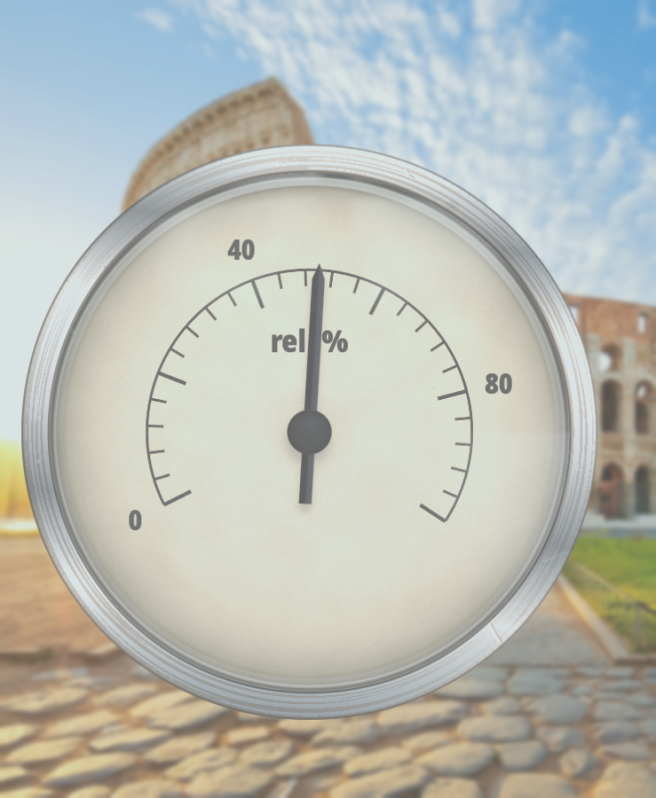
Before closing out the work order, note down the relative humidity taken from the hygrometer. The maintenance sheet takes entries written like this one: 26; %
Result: 50; %
